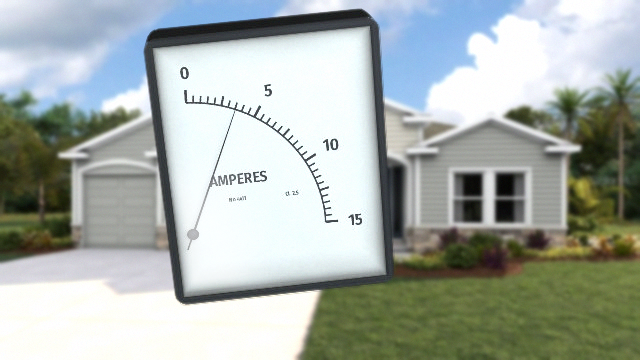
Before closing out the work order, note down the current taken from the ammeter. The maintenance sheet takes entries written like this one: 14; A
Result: 3.5; A
